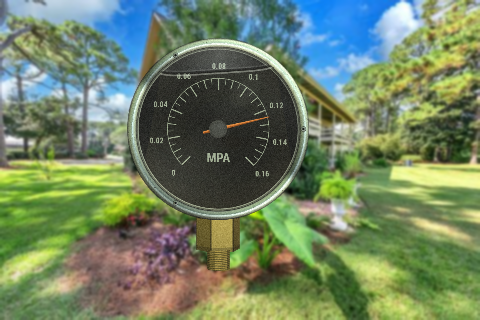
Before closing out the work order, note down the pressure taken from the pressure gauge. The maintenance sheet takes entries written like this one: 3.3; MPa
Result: 0.125; MPa
